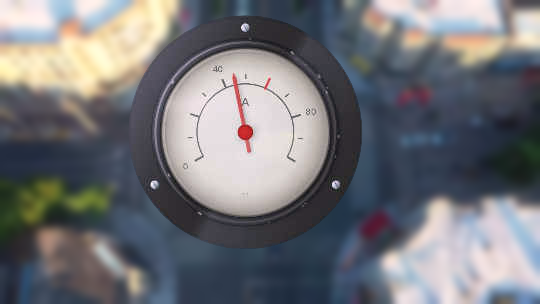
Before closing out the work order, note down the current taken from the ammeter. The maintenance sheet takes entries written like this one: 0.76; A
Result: 45; A
